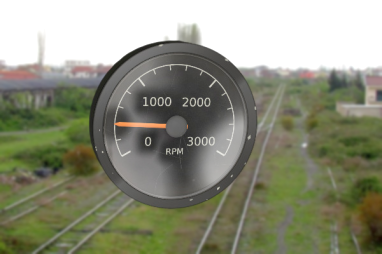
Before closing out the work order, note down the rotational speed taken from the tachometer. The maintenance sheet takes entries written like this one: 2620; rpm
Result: 400; rpm
